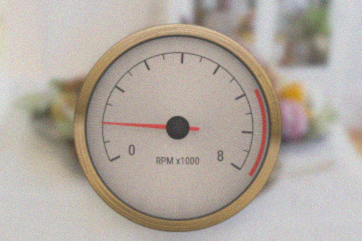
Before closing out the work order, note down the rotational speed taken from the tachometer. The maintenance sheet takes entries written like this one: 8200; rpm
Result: 1000; rpm
